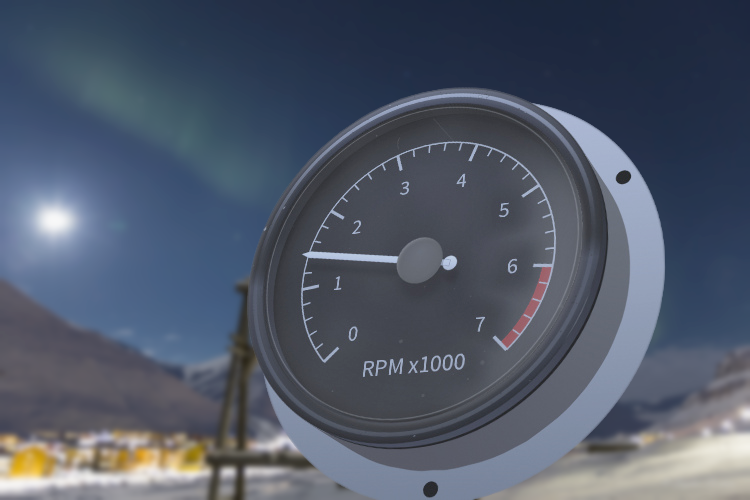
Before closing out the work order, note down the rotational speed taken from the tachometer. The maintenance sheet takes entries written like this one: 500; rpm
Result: 1400; rpm
